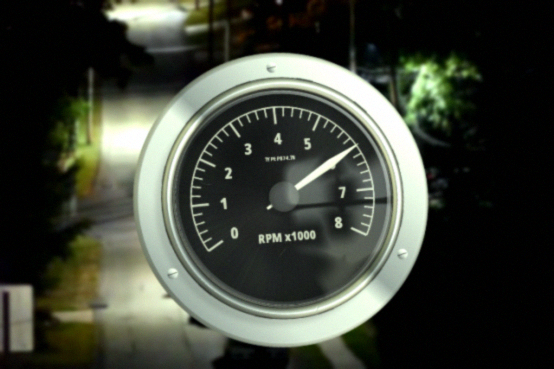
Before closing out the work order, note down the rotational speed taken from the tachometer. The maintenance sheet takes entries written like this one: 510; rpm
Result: 6000; rpm
